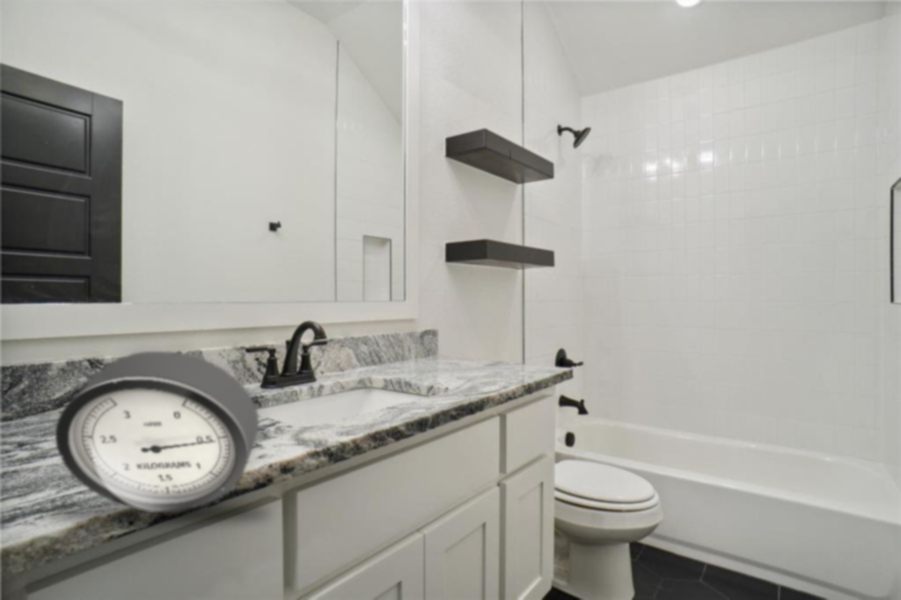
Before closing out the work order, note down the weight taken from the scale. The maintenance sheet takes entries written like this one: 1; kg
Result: 0.5; kg
